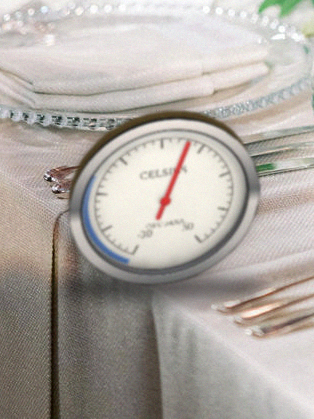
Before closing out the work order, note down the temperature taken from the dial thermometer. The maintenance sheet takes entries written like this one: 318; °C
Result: 16; °C
